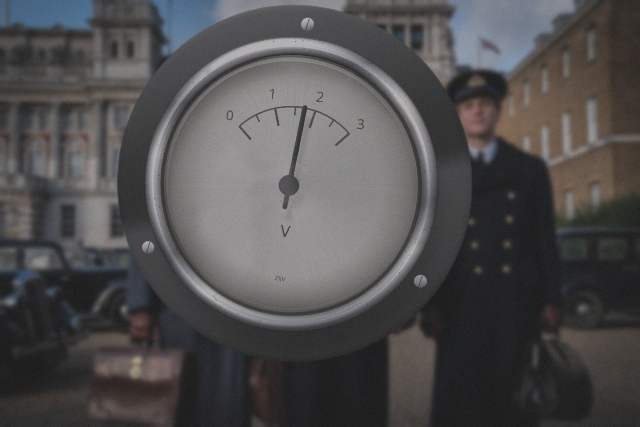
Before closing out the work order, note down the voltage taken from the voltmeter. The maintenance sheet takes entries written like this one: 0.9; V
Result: 1.75; V
